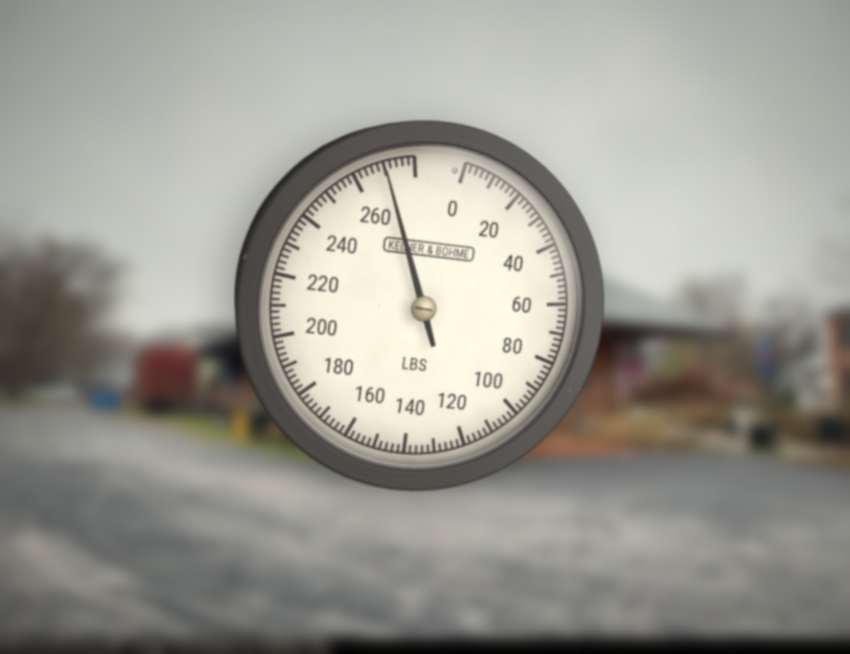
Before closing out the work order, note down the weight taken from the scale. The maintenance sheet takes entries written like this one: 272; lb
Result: 270; lb
